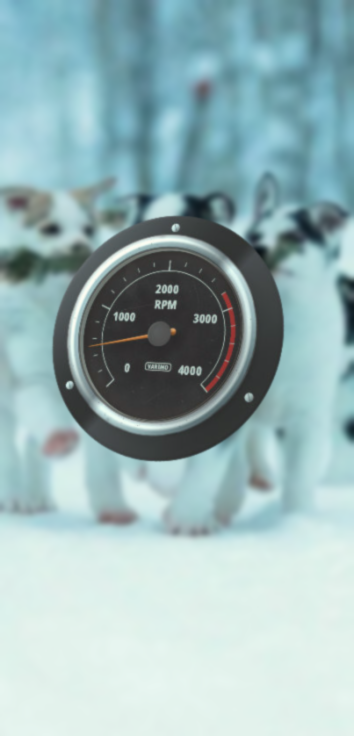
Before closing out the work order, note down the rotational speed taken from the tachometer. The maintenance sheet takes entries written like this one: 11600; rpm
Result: 500; rpm
